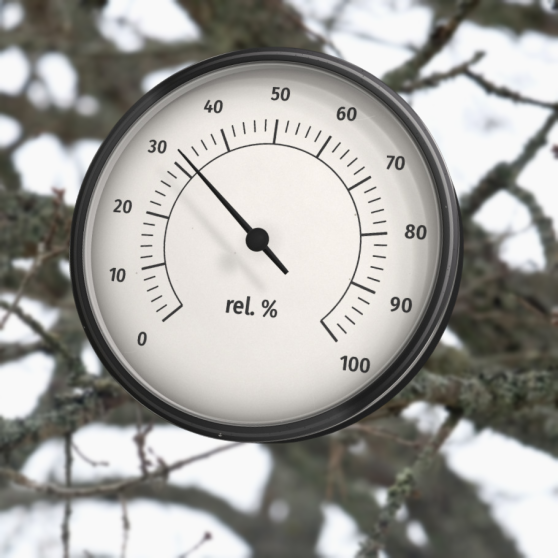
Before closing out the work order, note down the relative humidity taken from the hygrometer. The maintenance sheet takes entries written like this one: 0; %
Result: 32; %
